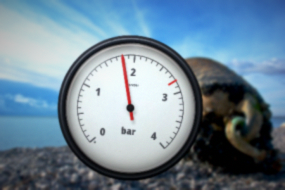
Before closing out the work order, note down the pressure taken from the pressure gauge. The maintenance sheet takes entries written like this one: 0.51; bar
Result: 1.8; bar
